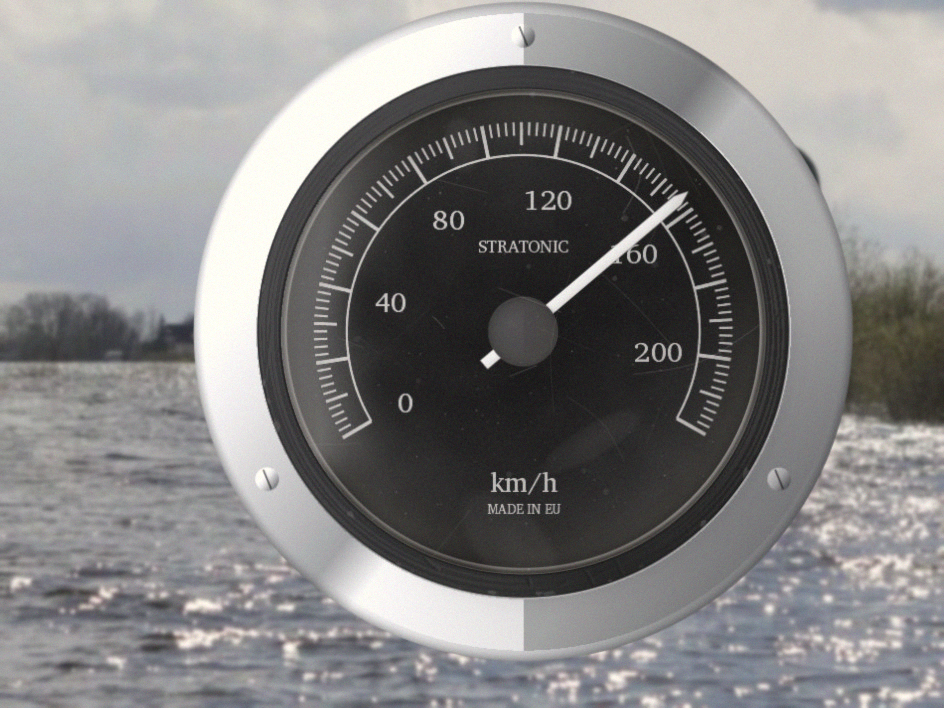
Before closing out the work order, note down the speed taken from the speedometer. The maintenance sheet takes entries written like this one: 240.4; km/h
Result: 156; km/h
